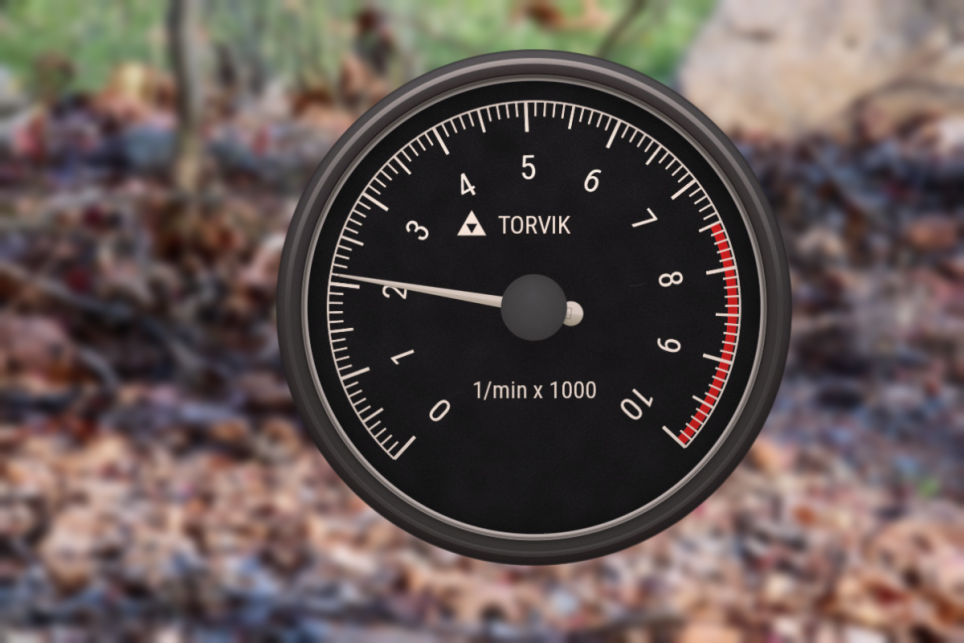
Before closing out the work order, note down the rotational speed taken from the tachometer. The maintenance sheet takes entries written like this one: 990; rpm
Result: 2100; rpm
